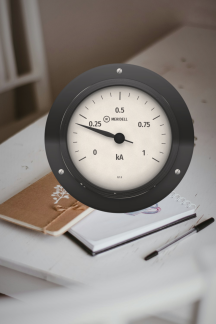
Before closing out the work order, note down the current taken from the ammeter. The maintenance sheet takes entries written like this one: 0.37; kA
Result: 0.2; kA
